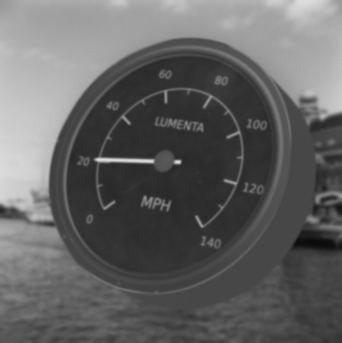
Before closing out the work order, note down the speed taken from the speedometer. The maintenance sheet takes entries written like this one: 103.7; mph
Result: 20; mph
